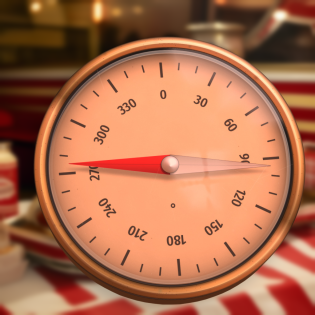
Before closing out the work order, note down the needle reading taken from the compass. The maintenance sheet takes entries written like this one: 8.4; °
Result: 275; °
